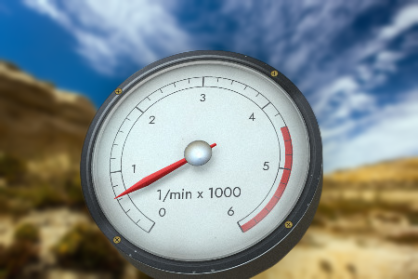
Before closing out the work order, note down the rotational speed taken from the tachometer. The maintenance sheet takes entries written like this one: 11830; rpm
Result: 600; rpm
